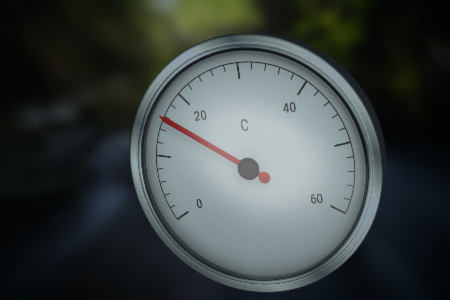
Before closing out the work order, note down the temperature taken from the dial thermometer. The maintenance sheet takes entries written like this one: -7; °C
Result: 16; °C
